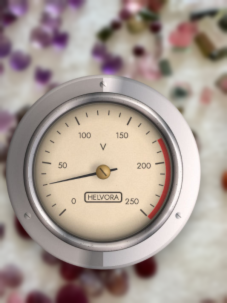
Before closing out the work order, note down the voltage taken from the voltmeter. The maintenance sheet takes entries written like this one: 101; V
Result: 30; V
